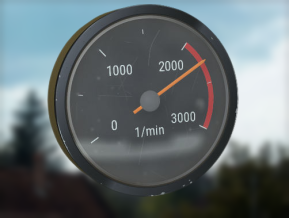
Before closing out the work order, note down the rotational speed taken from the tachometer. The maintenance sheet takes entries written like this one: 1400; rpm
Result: 2250; rpm
